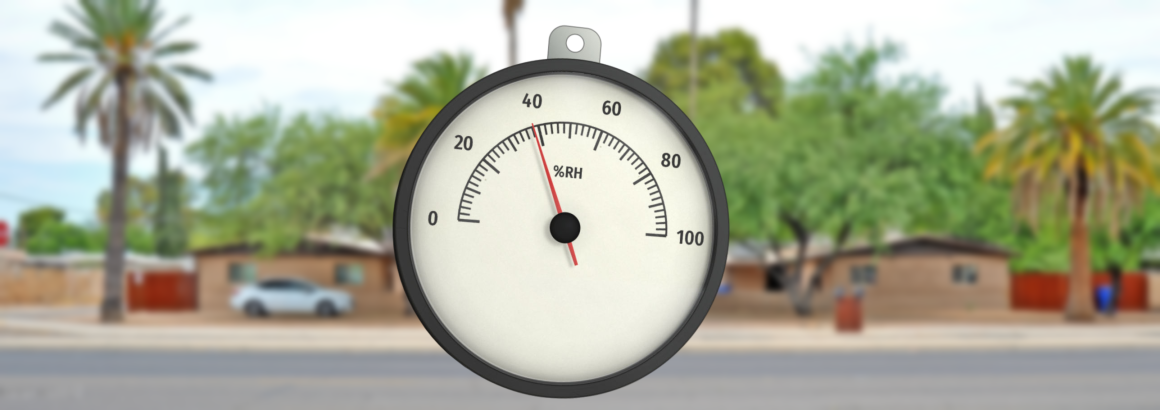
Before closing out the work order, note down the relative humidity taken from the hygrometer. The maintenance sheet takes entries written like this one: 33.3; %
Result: 38; %
